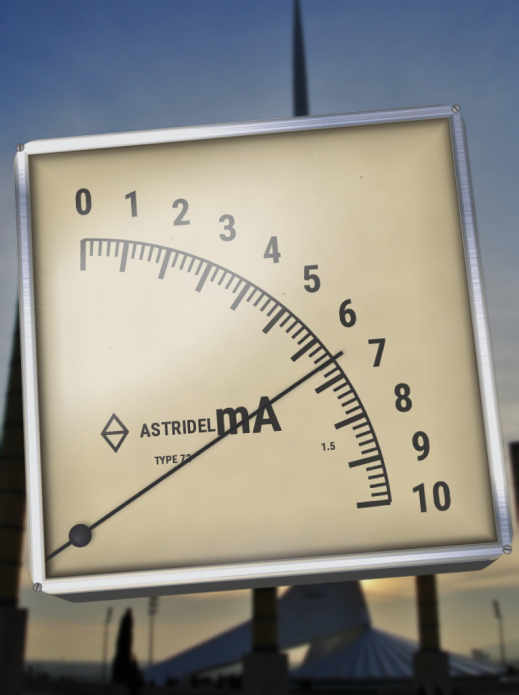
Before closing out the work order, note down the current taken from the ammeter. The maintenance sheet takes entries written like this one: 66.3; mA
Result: 6.6; mA
